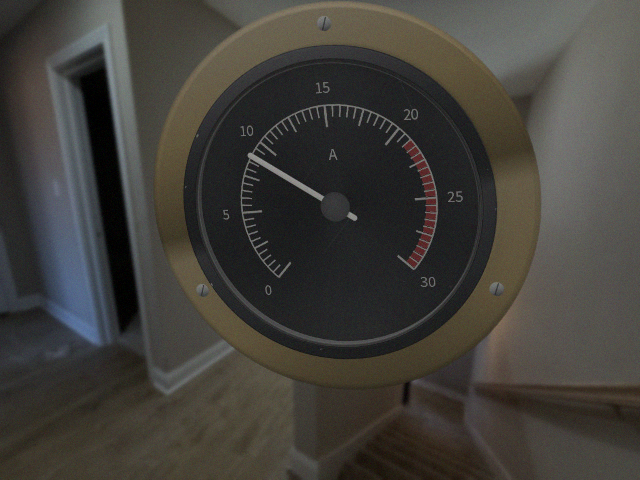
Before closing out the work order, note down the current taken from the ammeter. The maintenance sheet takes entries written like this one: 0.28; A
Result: 9; A
